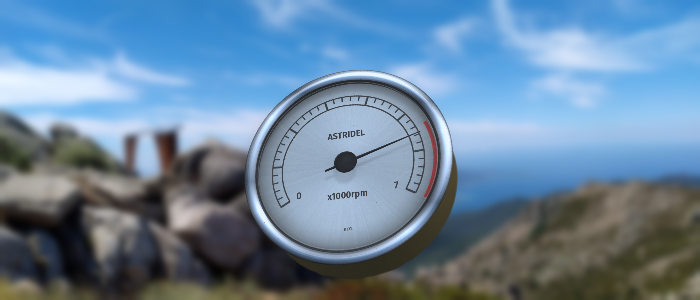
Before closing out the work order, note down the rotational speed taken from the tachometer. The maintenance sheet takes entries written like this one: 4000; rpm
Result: 5600; rpm
